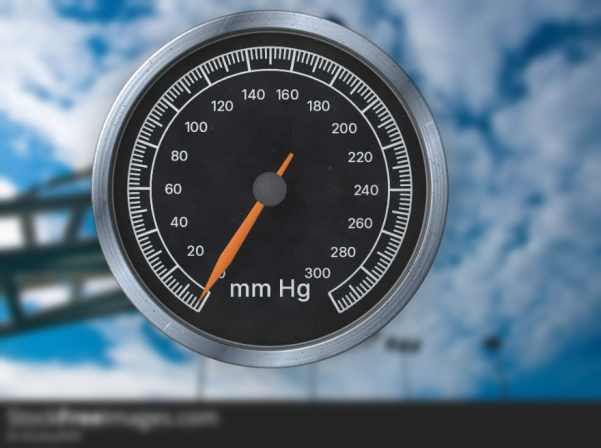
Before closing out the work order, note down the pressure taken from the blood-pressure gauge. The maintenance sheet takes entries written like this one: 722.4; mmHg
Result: 2; mmHg
